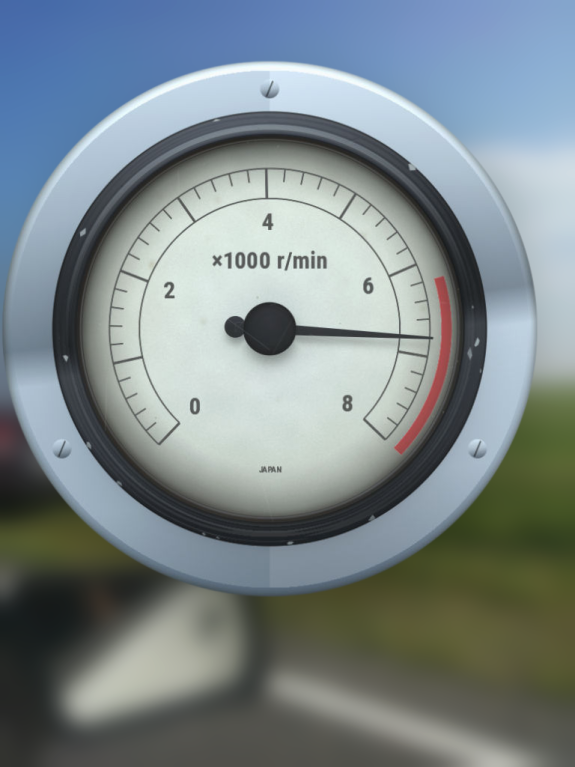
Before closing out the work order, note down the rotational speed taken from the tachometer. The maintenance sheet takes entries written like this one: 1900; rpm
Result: 6800; rpm
